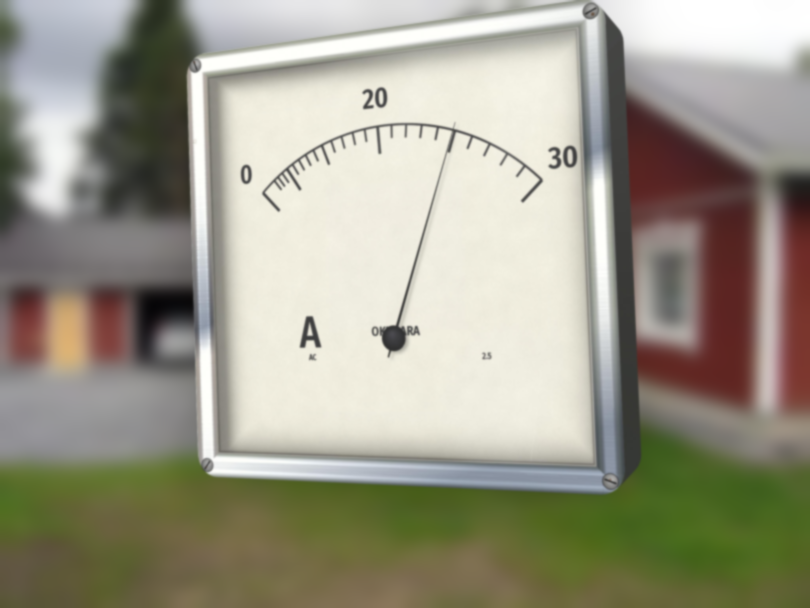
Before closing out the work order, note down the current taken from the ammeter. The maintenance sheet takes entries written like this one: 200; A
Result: 25; A
